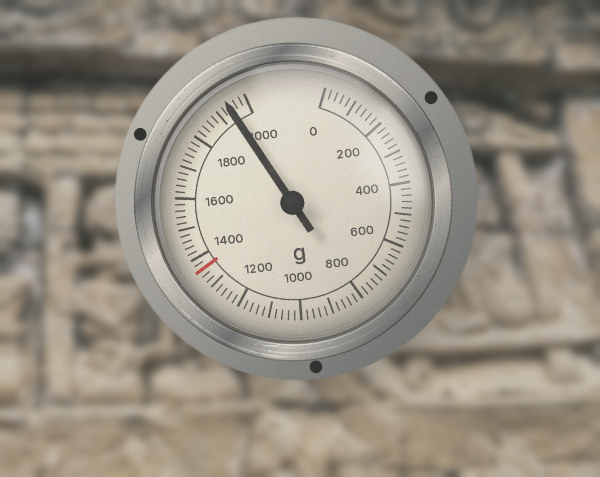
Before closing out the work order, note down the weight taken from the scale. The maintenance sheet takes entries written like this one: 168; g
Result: 1940; g
